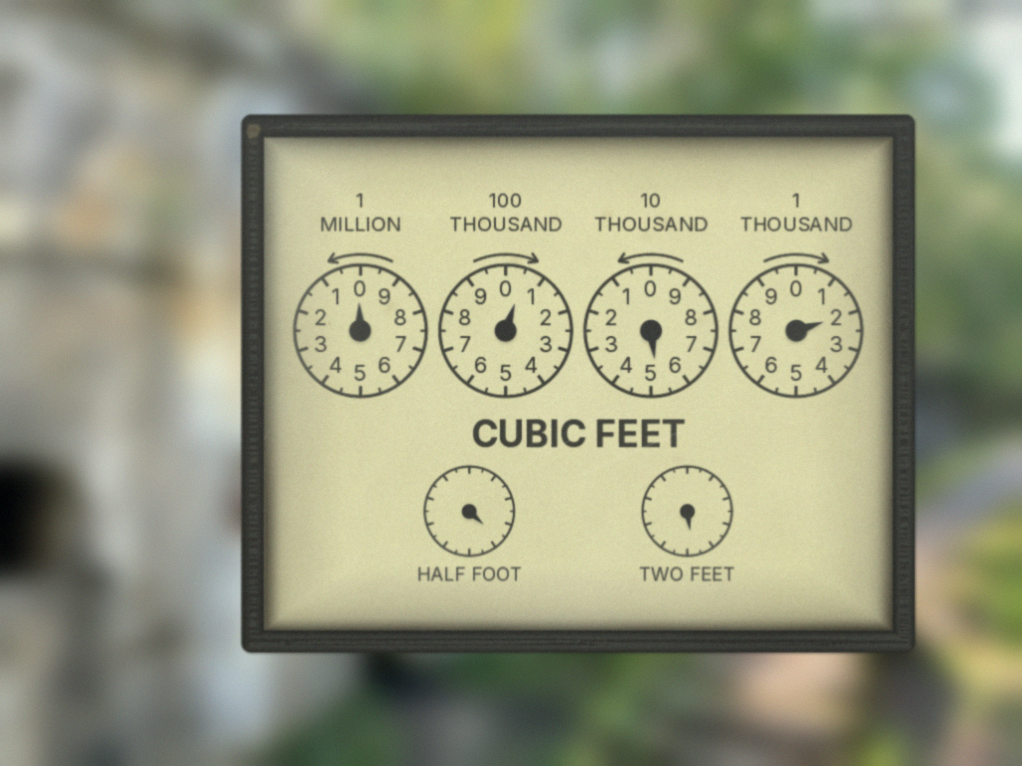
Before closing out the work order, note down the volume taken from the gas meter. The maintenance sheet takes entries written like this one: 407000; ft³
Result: 5200; ft³
